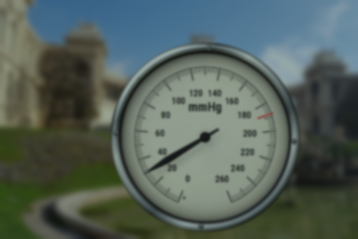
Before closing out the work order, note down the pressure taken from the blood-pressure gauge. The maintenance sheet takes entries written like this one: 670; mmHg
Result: 30; mmHg
